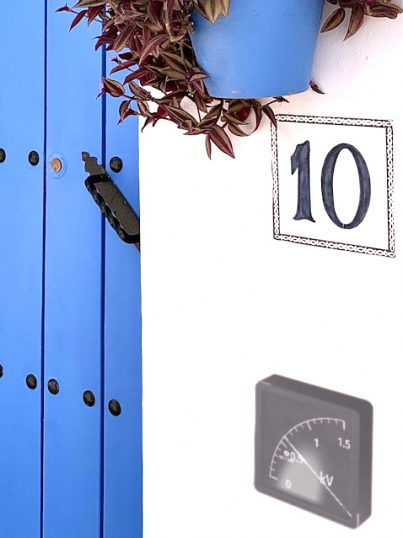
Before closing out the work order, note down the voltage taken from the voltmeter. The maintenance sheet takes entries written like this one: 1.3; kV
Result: 0.6; kV
